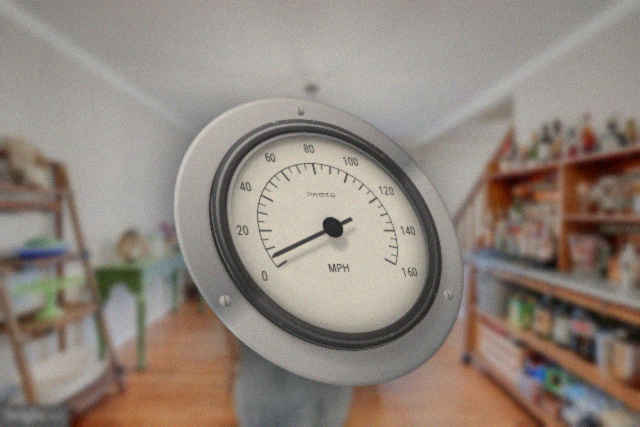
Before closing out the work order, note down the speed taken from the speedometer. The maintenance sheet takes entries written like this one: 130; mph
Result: 5; mph
